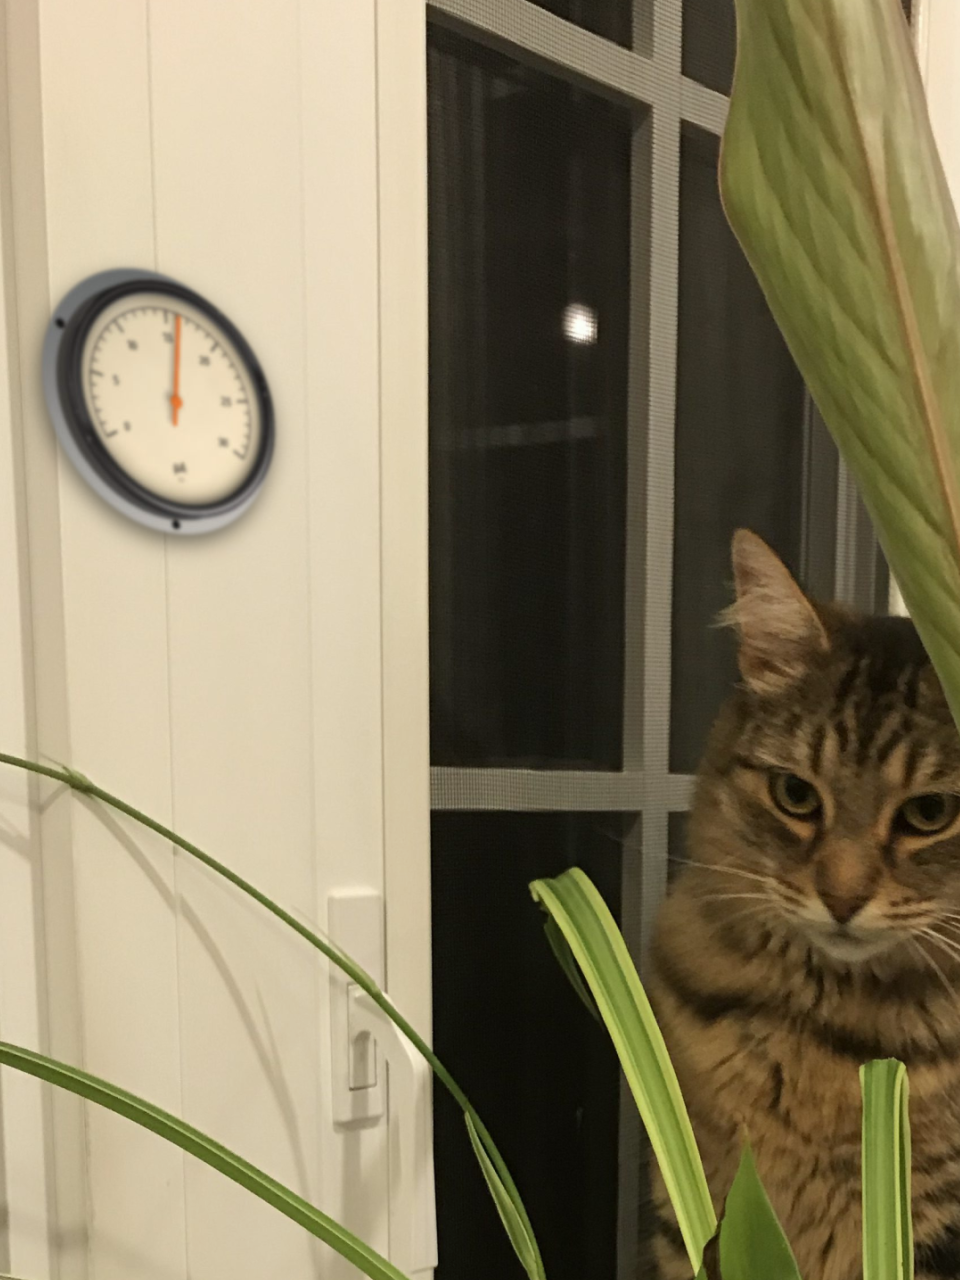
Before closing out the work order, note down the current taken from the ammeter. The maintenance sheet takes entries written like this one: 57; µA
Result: 16; µA
